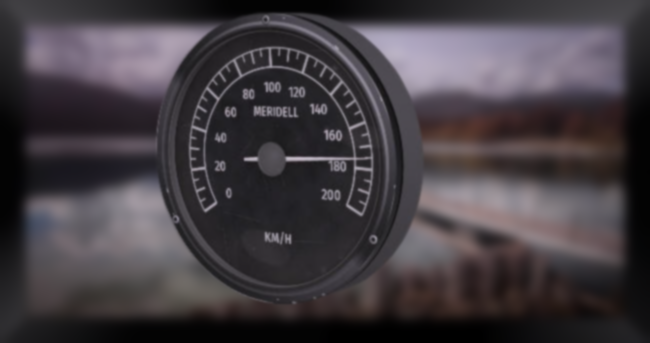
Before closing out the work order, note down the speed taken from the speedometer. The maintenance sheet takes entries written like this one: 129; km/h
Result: 175; km/h
